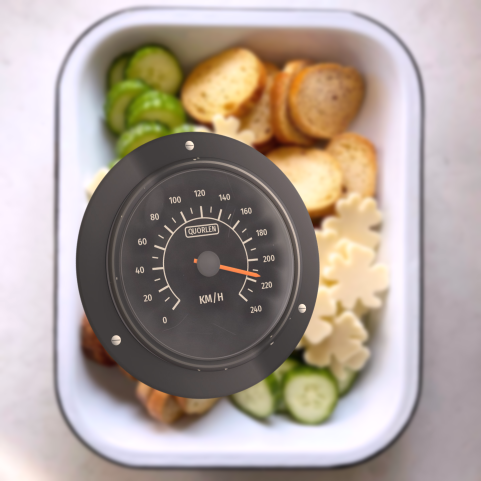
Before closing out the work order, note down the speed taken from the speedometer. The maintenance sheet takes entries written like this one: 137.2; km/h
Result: 215; km/h
